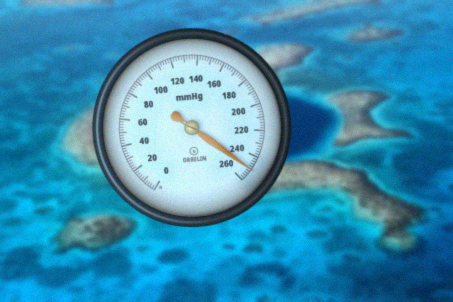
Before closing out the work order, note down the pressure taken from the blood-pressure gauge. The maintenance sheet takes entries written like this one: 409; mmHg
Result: 250; mmHg
